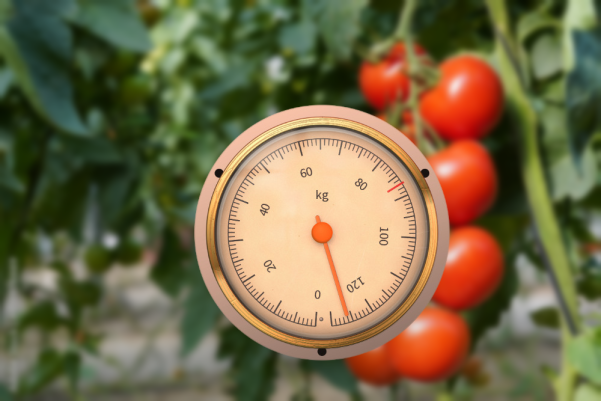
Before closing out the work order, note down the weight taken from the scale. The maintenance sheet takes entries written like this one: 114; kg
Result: 126; kg
